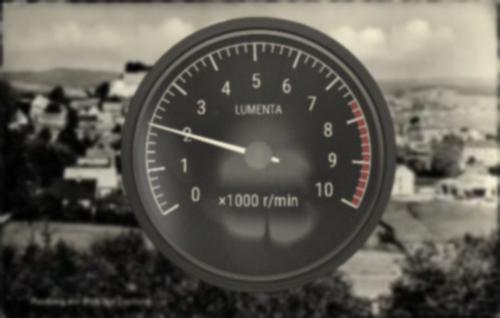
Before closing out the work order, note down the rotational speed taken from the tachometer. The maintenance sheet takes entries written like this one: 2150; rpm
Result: 2000; rpm
